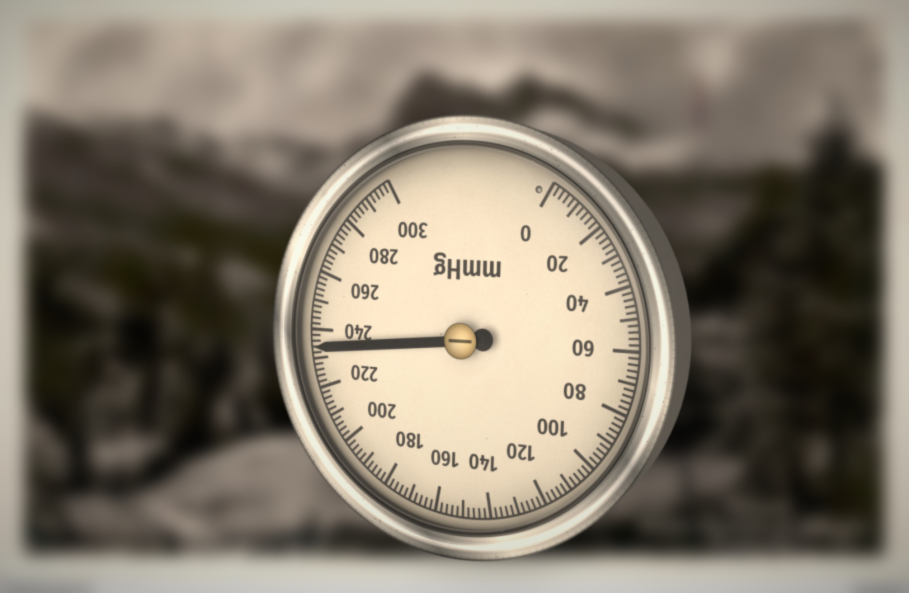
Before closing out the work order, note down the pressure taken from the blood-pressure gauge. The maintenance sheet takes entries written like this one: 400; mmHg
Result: 234; mmHg
